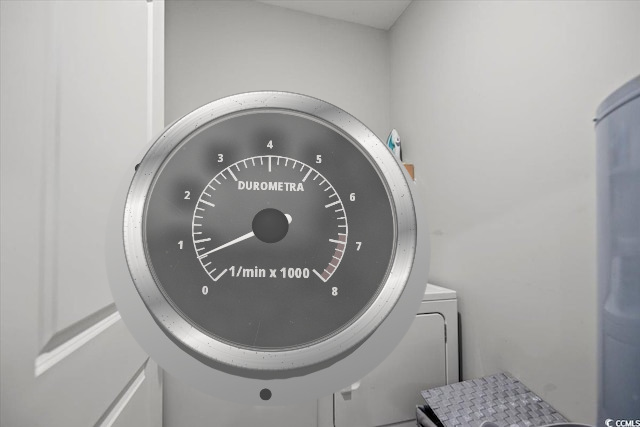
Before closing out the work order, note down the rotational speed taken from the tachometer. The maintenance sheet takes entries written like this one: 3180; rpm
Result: 600; rpm
